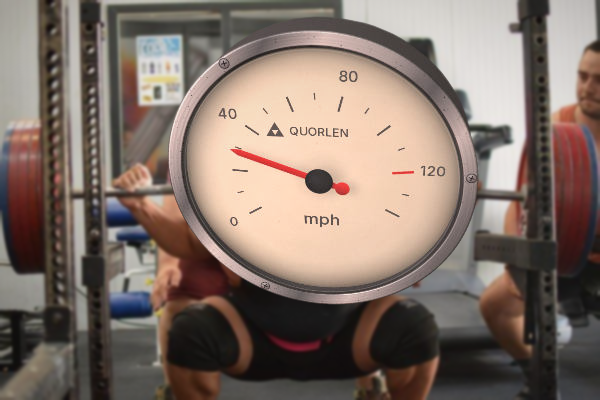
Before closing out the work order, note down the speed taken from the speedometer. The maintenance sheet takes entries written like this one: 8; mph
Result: 30; mph
